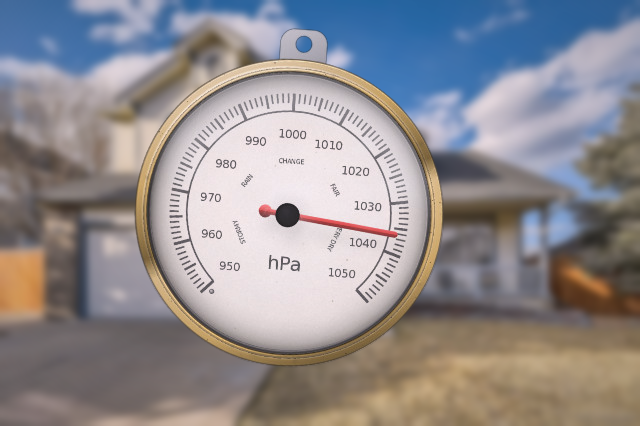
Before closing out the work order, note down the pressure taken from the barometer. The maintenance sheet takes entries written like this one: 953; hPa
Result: 1036; hPa
